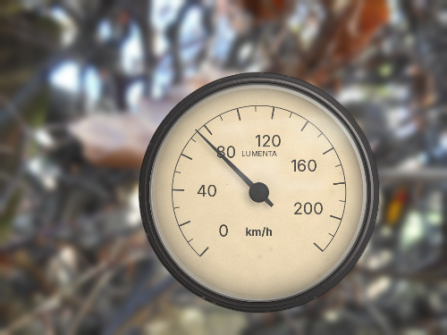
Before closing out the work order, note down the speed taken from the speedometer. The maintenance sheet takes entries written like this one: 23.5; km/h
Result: 75; km/h
